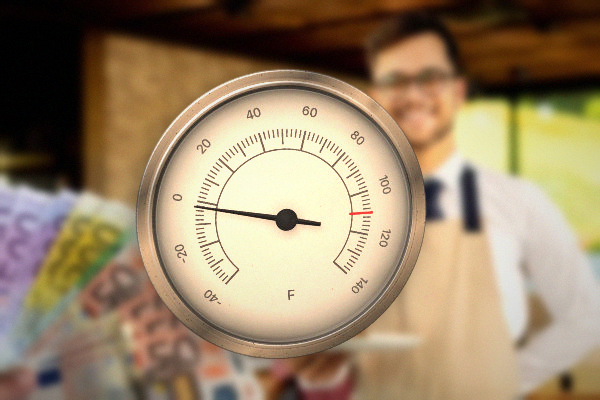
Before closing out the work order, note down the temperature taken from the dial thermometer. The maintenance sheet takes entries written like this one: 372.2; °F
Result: -2; °F
